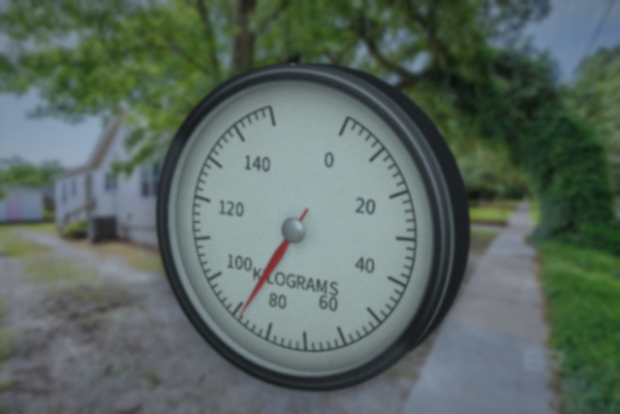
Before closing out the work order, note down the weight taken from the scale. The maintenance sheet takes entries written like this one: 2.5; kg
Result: 88; kg
